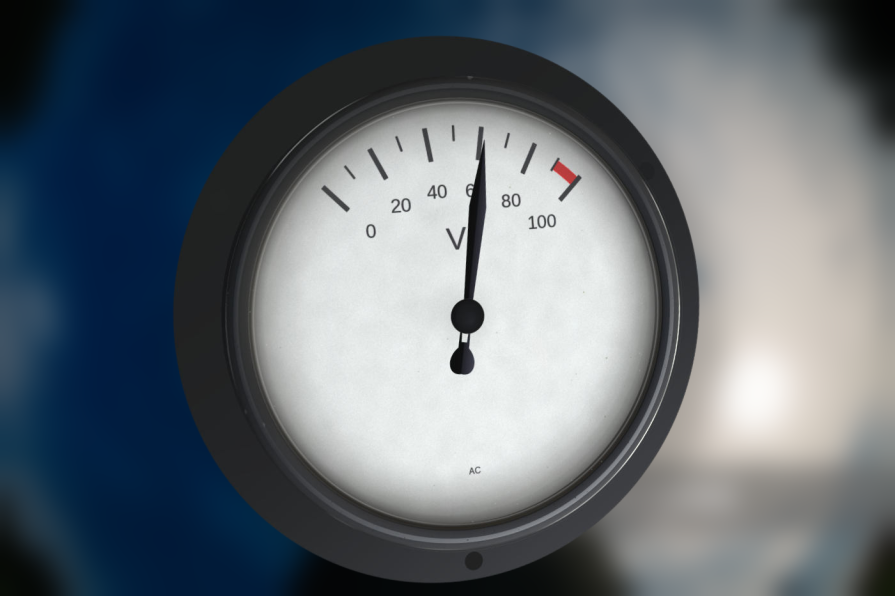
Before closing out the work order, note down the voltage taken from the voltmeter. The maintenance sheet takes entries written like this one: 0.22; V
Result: 60; V
